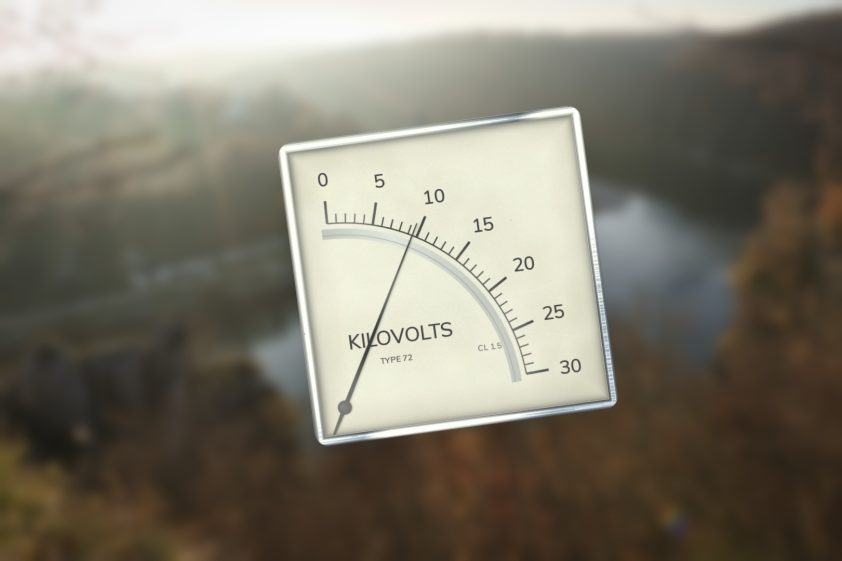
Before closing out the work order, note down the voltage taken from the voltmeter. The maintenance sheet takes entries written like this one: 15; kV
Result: 9.5; kV
